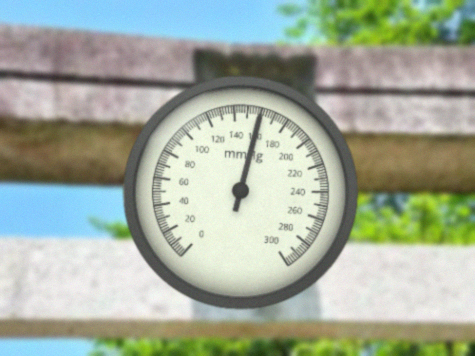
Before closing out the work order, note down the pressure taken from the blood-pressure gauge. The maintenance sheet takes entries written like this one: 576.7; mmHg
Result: 160; mmHg
